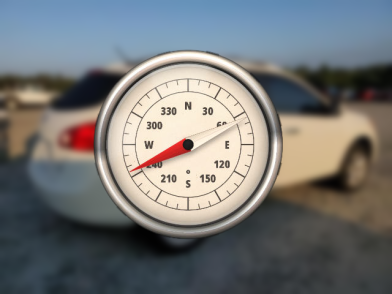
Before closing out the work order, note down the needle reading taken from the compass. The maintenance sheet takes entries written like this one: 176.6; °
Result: 245; °
